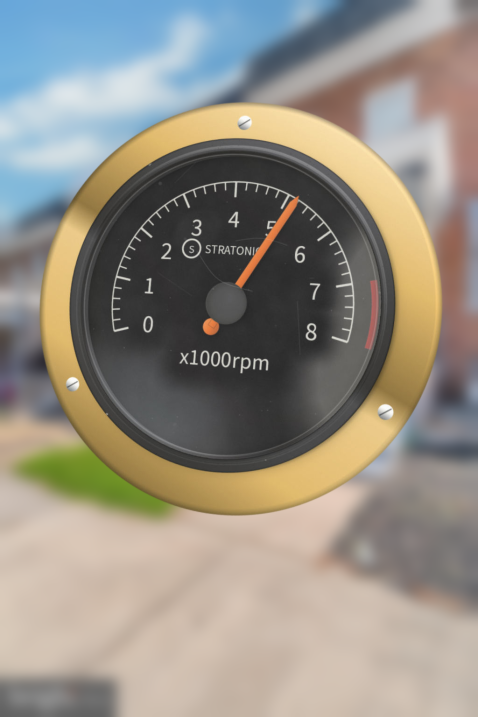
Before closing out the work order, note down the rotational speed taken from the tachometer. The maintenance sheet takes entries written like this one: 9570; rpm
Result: 5200; rpm
